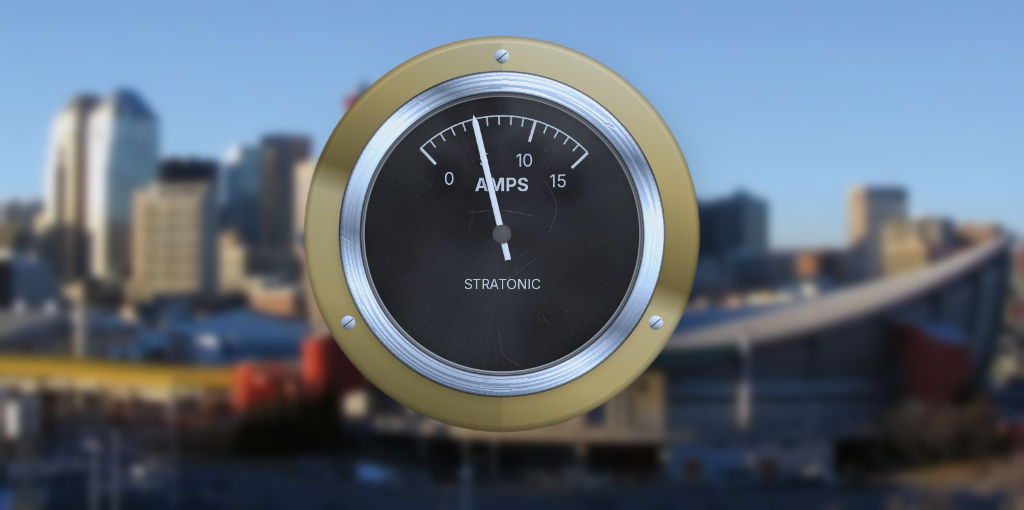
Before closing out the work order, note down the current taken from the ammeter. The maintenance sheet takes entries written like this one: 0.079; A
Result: 5; A
